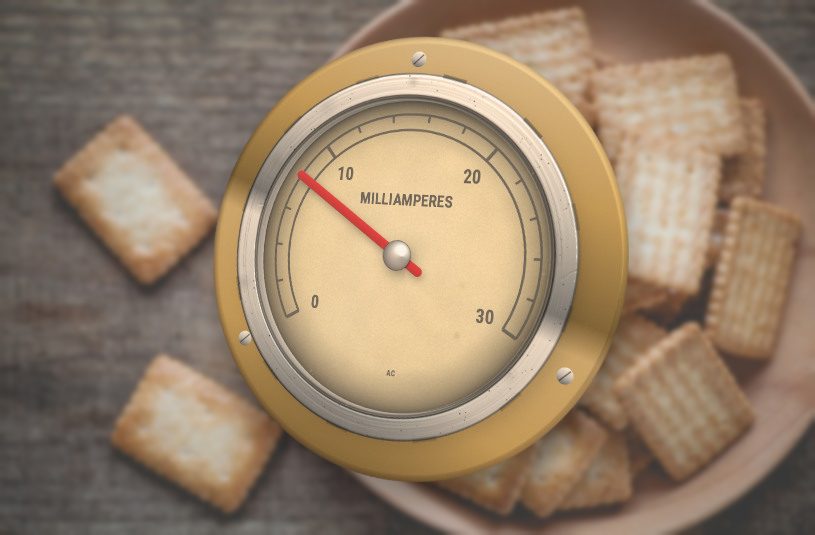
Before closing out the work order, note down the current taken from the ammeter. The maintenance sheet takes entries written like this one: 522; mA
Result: 8; mA
